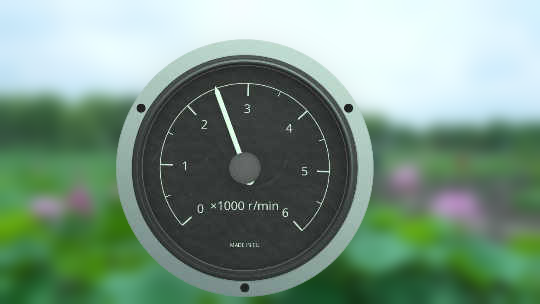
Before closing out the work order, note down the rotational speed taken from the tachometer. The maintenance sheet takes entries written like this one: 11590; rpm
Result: 2500; rpm
